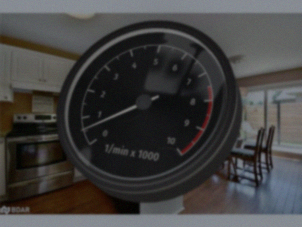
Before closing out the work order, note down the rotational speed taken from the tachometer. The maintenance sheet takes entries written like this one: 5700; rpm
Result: 500; rpm
